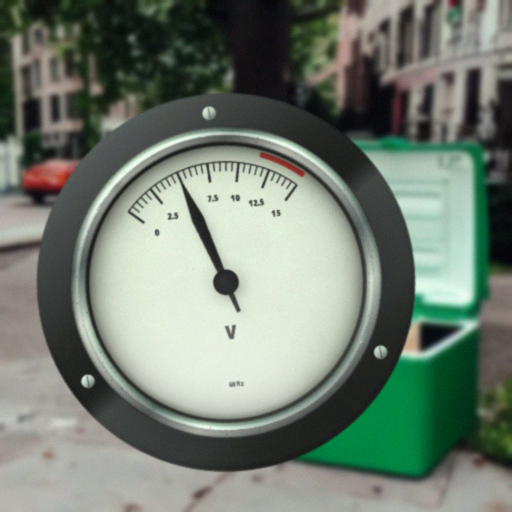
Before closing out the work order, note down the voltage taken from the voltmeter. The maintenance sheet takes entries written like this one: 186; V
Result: 5; V
